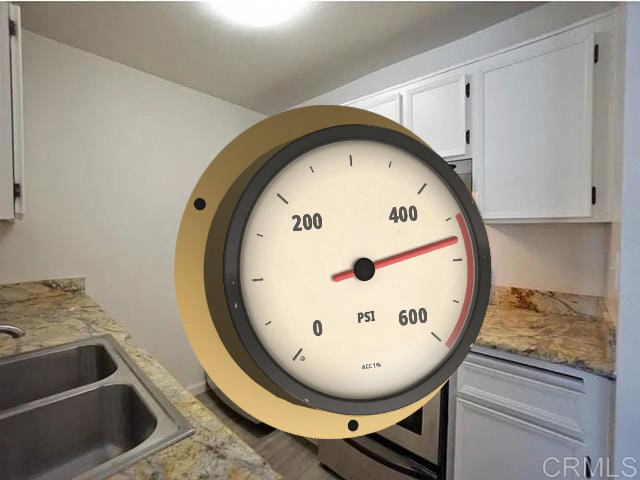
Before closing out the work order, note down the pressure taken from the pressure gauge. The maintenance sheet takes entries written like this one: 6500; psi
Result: 475; psi
